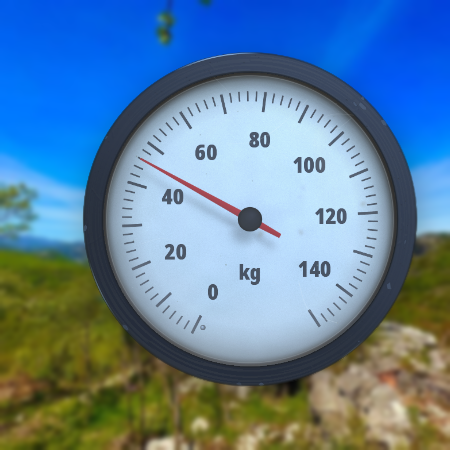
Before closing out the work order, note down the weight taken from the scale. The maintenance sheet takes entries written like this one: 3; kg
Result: 46; kg
